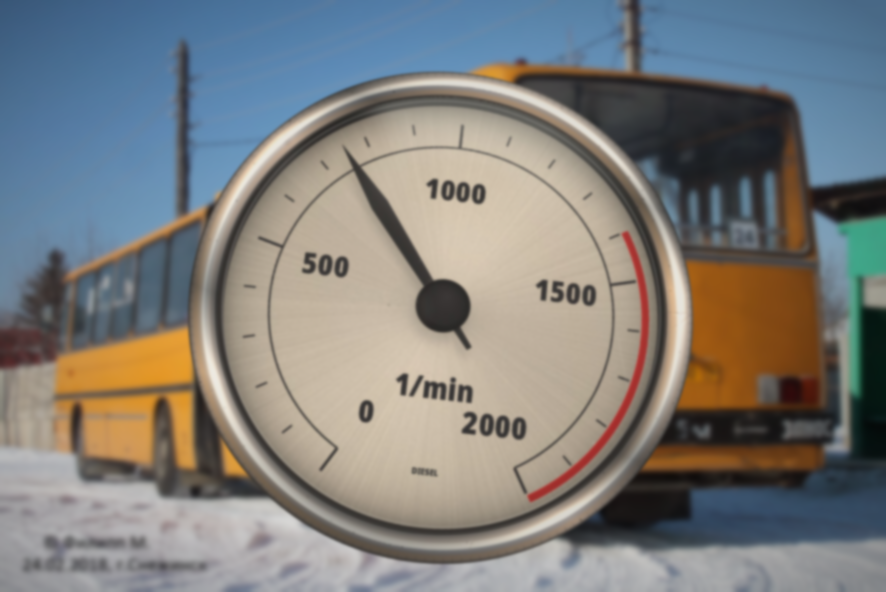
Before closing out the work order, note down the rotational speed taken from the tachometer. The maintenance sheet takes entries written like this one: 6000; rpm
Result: 750; rpm
